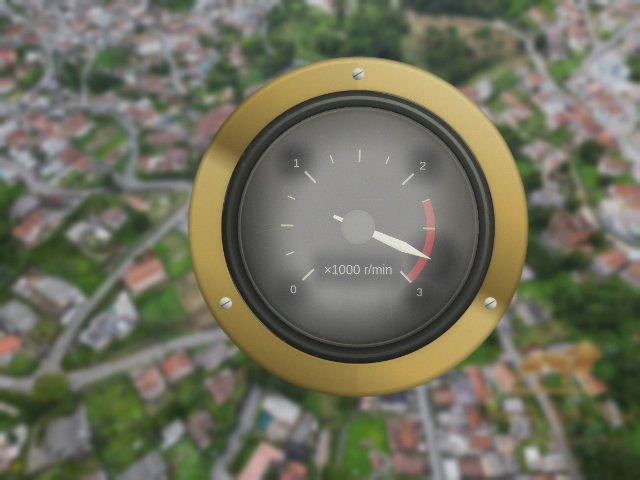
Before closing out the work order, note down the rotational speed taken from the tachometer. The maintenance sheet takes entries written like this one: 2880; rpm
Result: 2750; rpm
